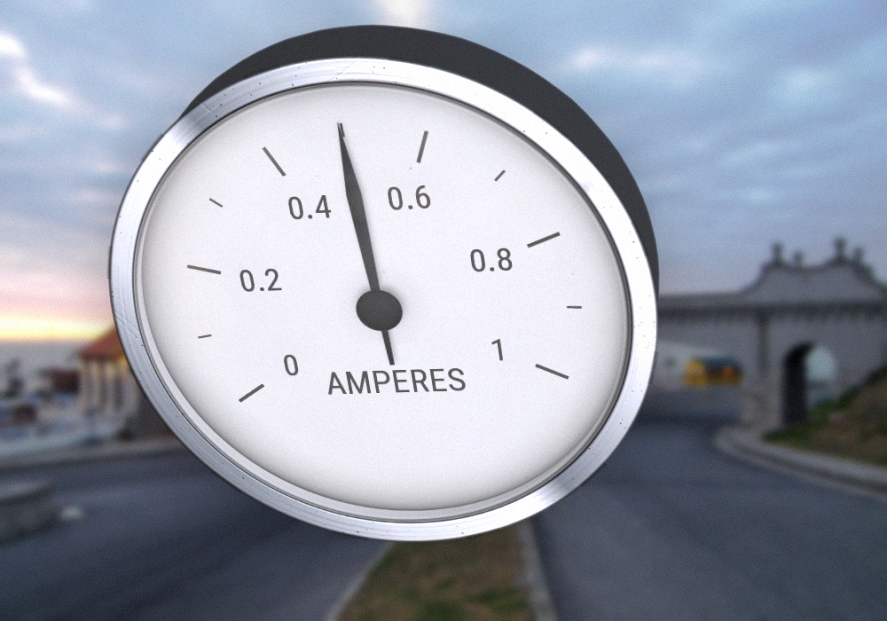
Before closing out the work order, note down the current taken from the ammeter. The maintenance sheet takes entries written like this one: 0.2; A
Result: 0.5; A
